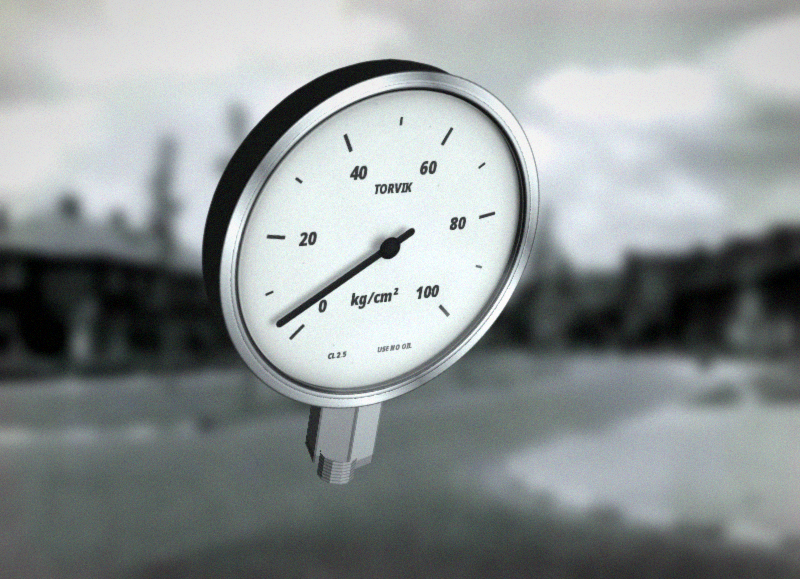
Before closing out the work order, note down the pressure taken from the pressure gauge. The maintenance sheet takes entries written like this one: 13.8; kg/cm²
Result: 5; kg/cm²
